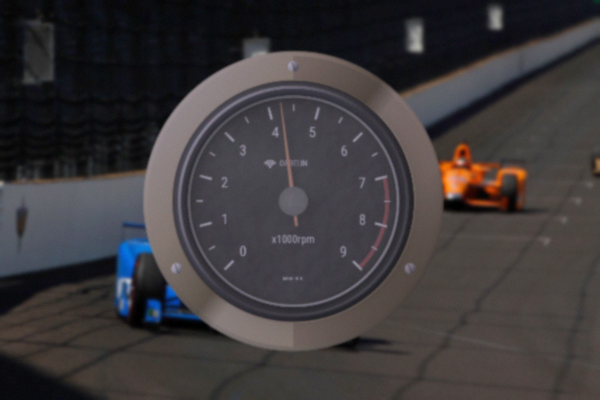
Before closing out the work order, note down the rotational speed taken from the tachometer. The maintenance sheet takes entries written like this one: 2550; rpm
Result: 4250; rpm
